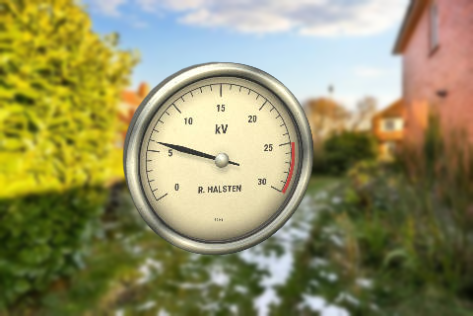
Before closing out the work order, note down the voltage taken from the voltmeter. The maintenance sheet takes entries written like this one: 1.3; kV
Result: 6; kV
